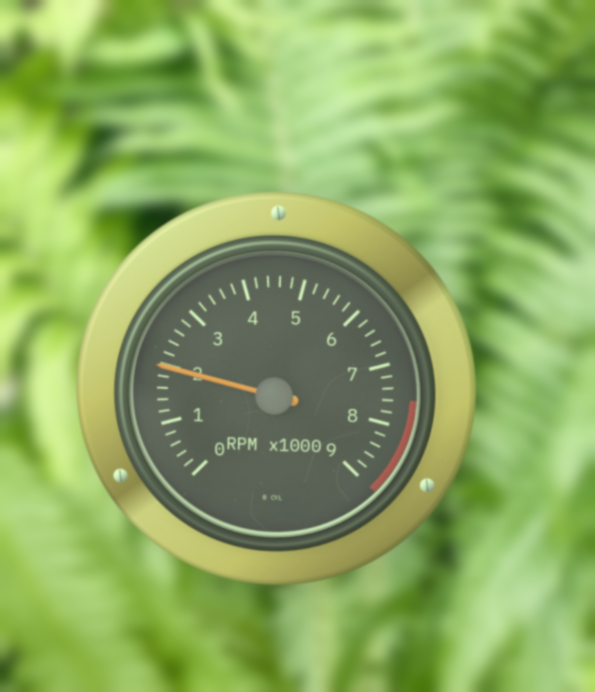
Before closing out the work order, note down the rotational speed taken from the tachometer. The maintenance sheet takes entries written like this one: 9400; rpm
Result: 2000; rpm
